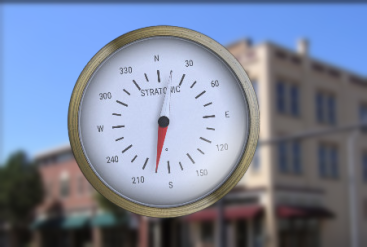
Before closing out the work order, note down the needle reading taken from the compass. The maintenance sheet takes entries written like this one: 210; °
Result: 195; °
